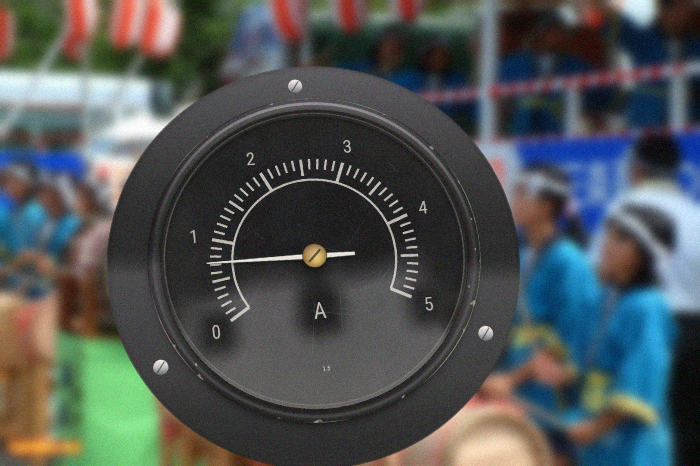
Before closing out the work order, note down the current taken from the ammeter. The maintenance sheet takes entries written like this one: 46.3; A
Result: 0.7; A
